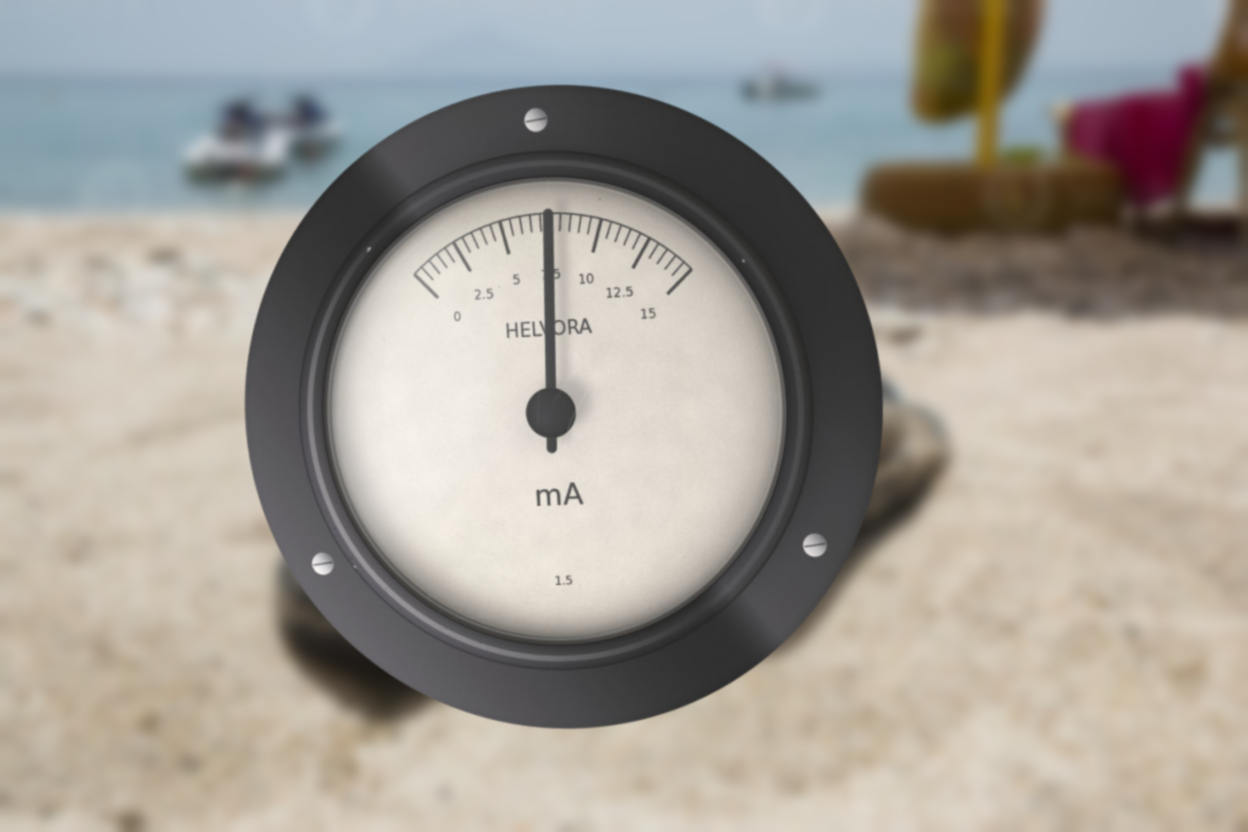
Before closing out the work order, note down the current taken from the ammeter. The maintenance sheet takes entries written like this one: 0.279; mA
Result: 7.5; mA
